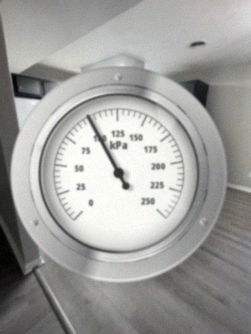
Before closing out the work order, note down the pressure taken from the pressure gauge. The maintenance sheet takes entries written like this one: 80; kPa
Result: 100; kPa
